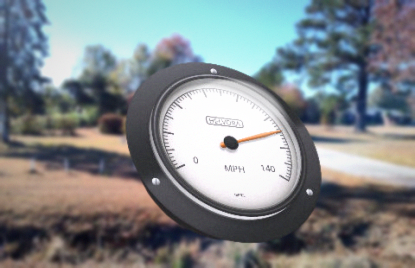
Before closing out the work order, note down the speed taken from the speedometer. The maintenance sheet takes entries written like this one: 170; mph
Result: 110; mph
